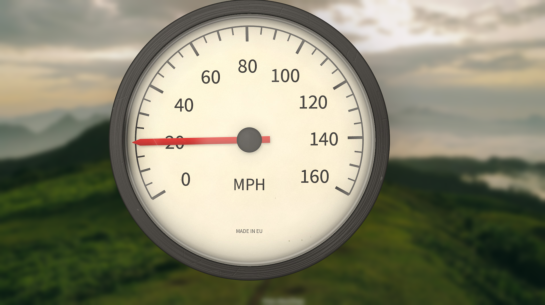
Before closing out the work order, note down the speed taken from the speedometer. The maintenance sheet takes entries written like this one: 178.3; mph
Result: 20; mph
